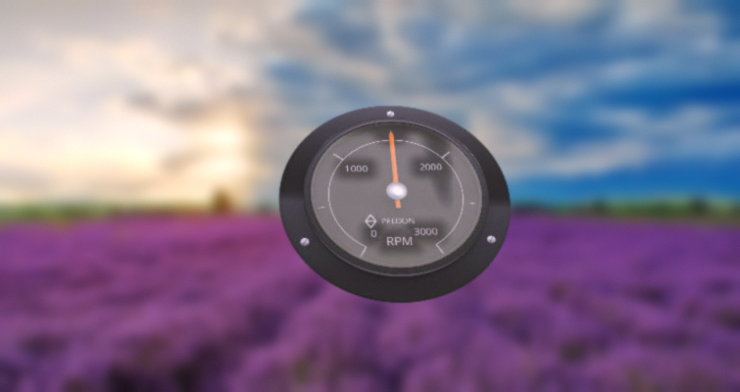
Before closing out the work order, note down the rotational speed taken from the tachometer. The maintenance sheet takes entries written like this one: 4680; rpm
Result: 1500; rpm
